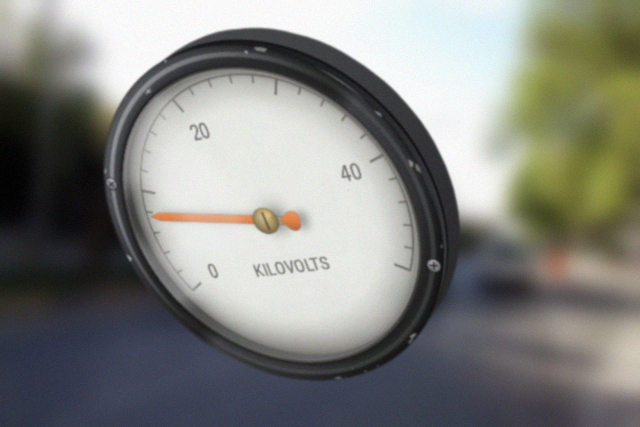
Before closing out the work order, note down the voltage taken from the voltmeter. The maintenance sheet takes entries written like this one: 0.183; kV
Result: 8; kV
